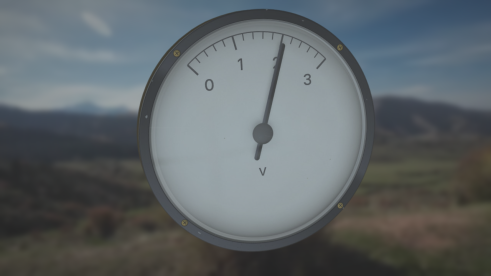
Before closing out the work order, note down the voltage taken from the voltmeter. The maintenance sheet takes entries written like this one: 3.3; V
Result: 2; V
